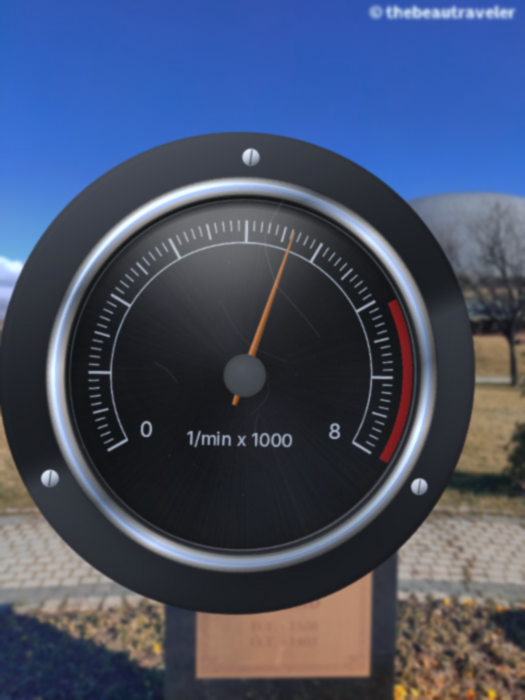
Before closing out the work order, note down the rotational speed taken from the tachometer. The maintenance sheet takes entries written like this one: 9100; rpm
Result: 4600; rpm
